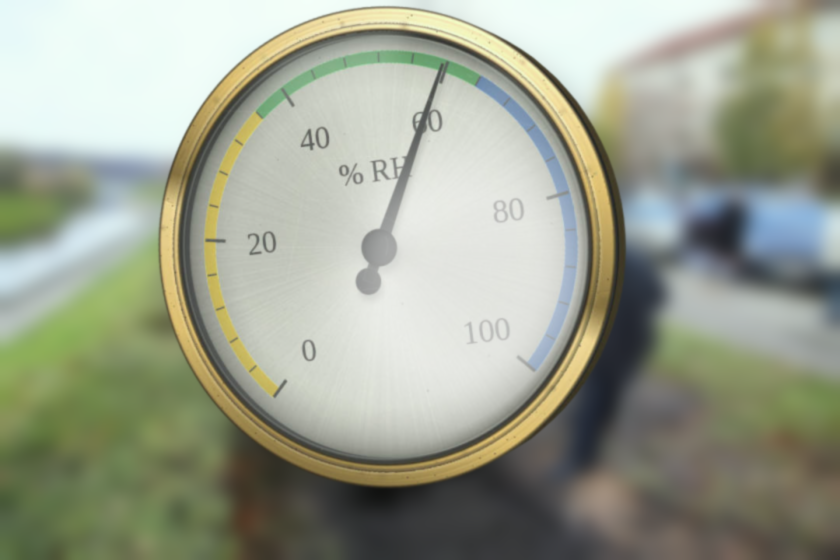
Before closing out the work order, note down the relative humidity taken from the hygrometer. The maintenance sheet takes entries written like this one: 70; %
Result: 60; %
